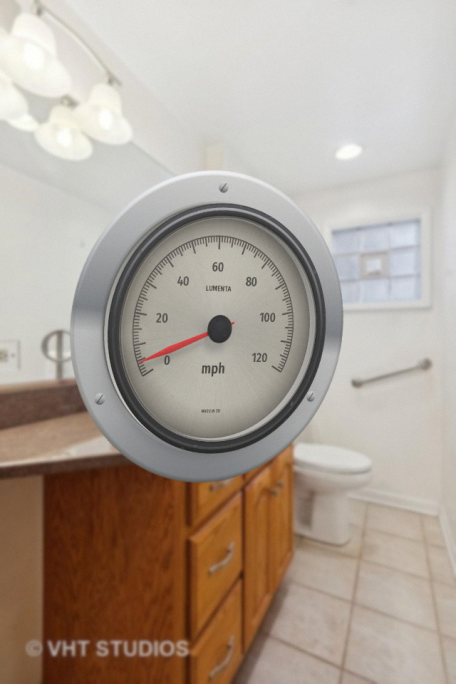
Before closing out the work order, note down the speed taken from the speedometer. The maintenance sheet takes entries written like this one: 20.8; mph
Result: 5; mph
